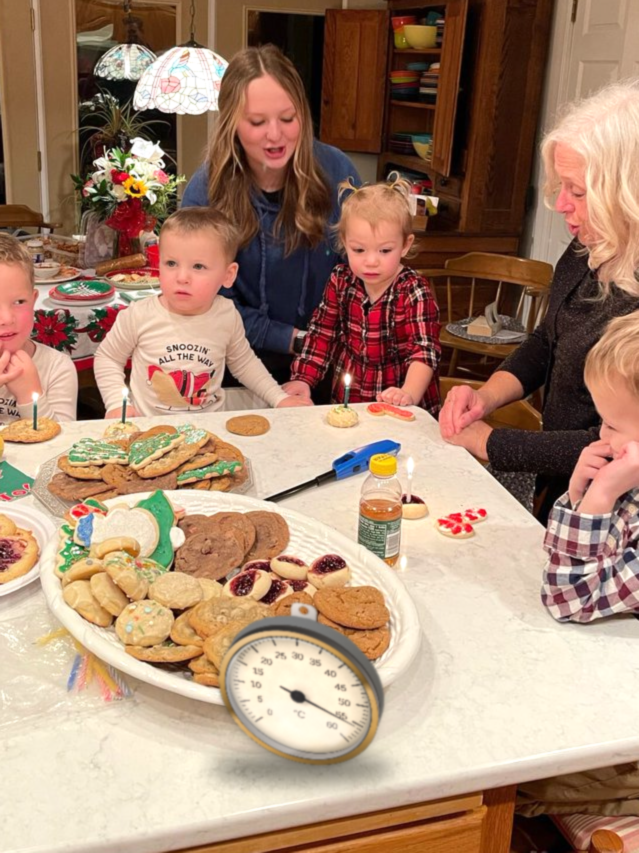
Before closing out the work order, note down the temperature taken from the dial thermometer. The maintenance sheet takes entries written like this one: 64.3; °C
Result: 55; °C
